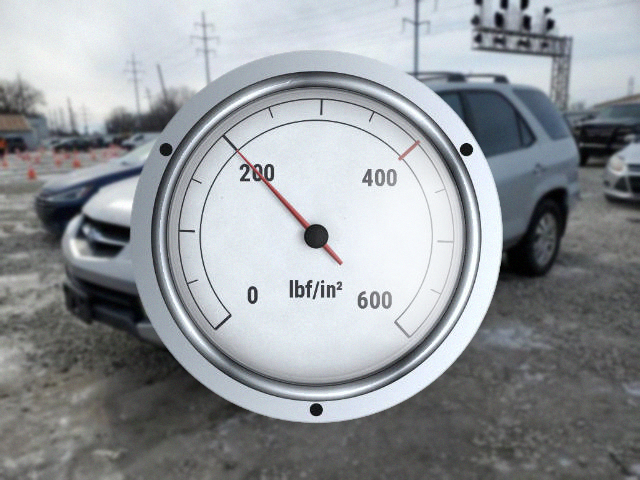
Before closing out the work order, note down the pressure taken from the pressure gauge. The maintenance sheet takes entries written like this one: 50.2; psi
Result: 200; psi
